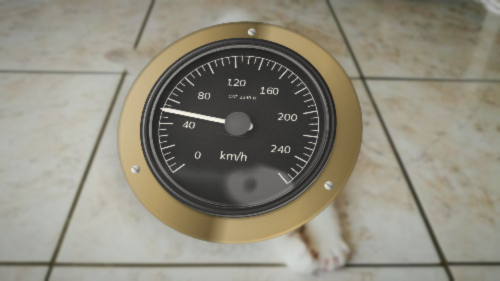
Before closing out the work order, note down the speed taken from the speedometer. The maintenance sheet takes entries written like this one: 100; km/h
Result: 50; km/h
